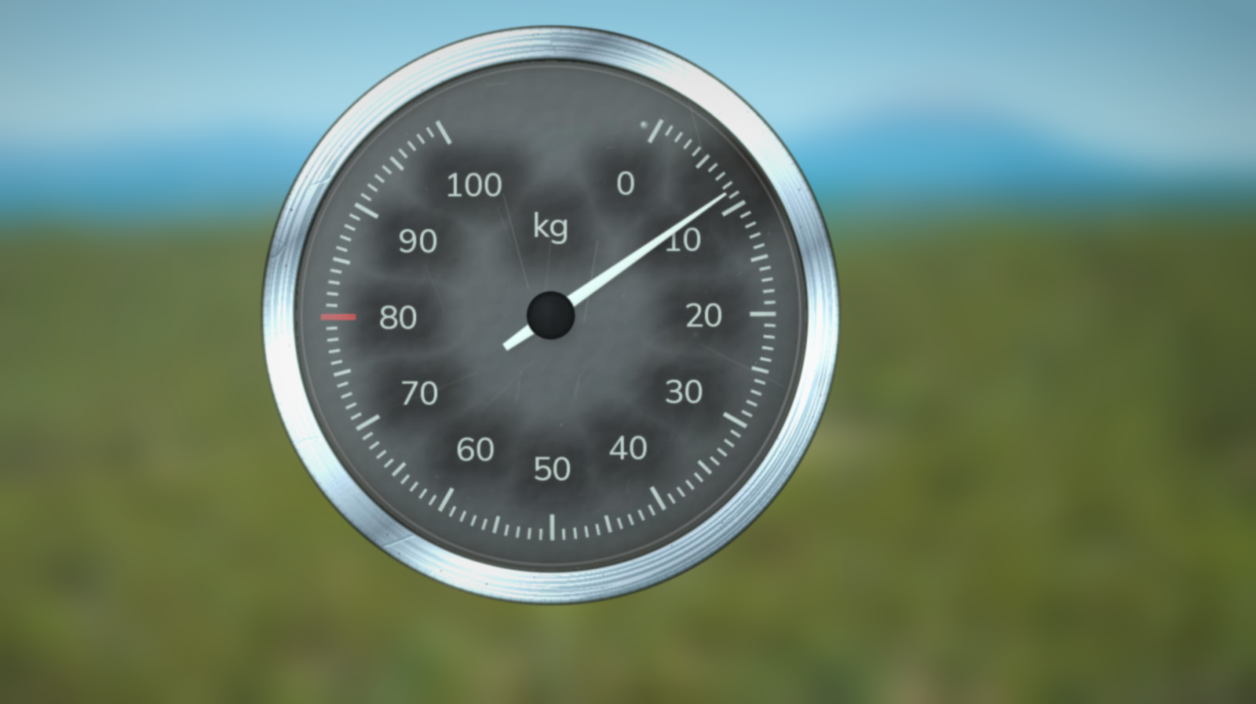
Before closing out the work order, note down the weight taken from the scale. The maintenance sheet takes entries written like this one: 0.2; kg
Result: 8.5; kg
